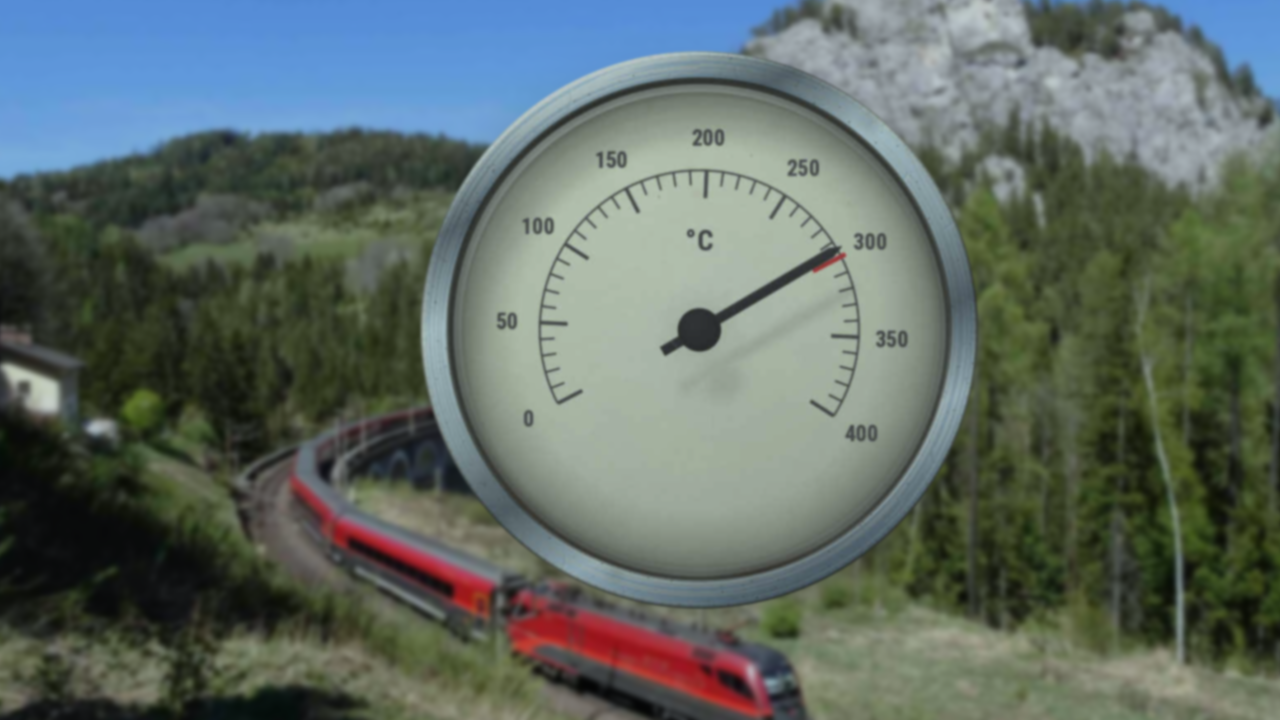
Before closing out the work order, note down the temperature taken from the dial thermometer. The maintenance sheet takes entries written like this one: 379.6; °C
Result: 295; °C
